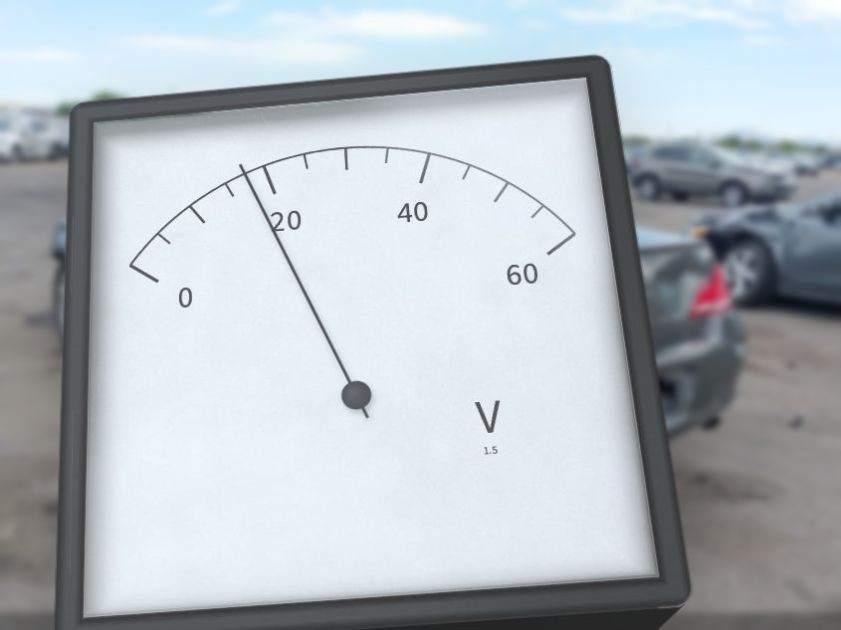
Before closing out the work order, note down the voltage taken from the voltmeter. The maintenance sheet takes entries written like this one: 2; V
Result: 17.5; V
